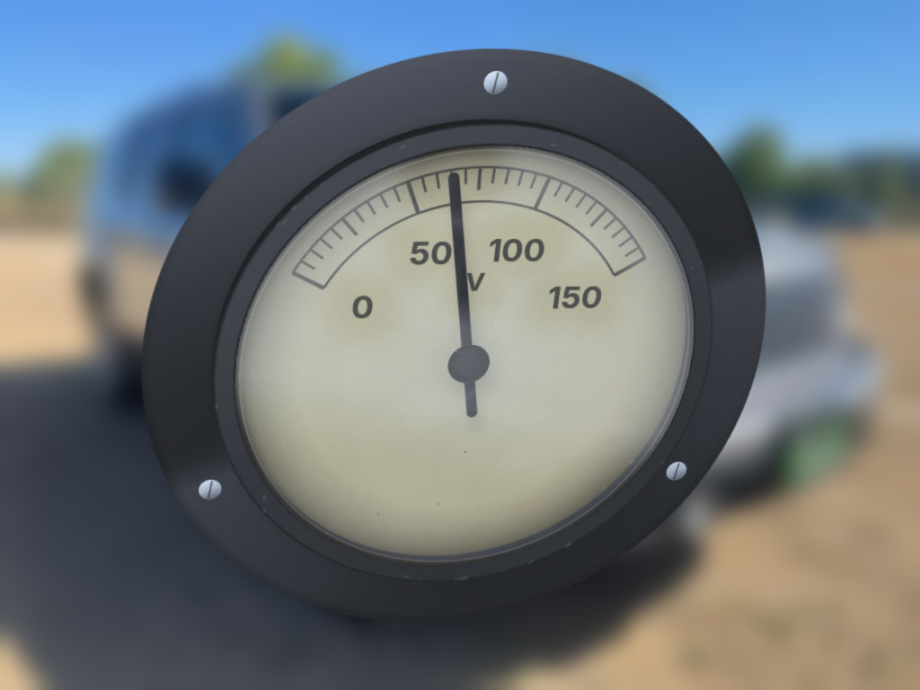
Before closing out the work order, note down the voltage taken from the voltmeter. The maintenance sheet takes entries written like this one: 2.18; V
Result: 65; V
